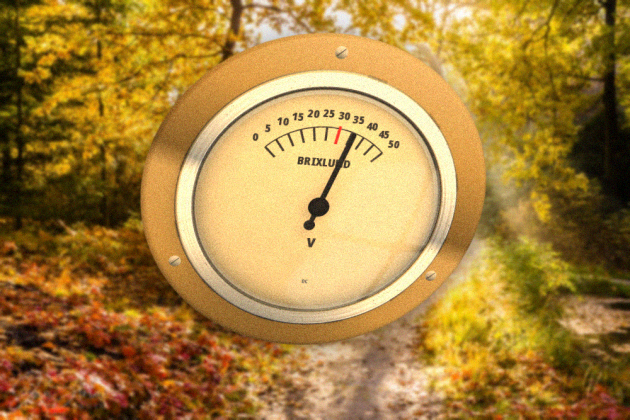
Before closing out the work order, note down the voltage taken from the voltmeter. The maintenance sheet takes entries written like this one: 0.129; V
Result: 35; V
